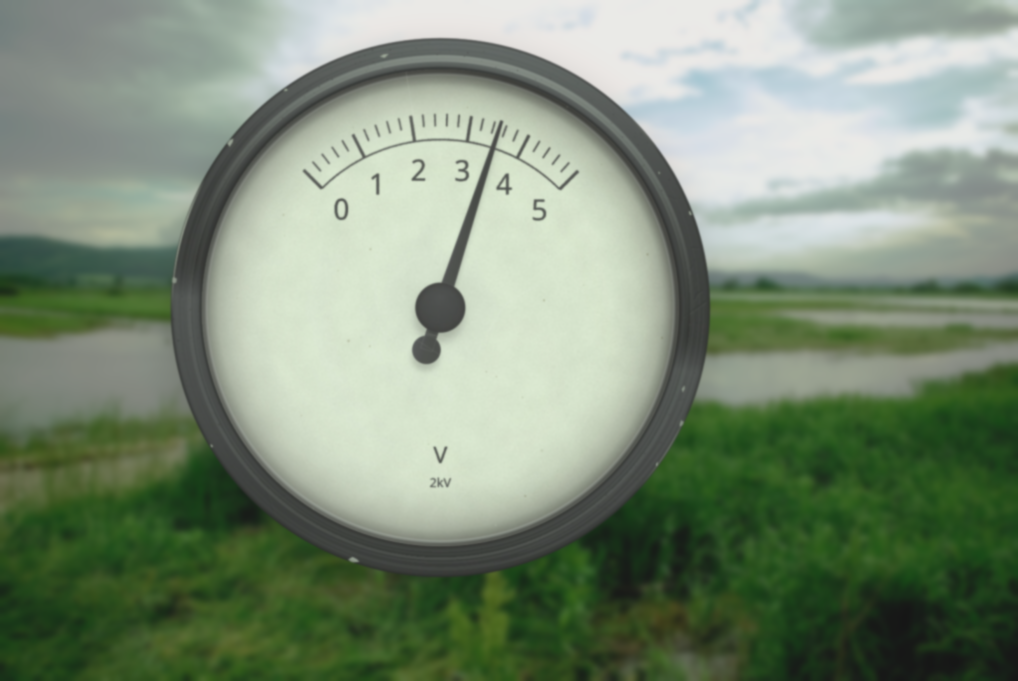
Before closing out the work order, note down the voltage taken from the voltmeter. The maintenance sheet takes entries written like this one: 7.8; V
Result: 3.5; V
